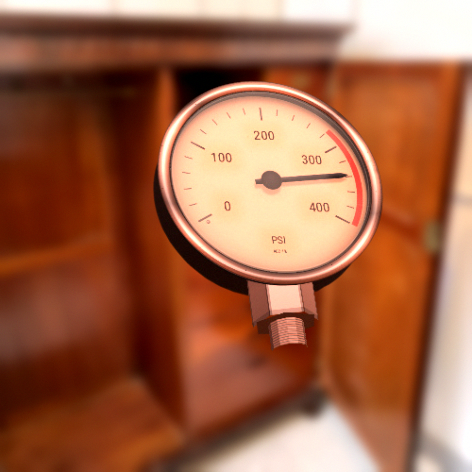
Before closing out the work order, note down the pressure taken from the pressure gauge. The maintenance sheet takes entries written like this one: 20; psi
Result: 340; psi
